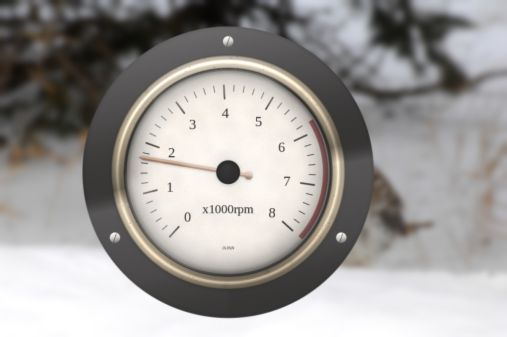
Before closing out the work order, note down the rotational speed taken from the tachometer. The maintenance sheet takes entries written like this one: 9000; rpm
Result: 1700; rpm
